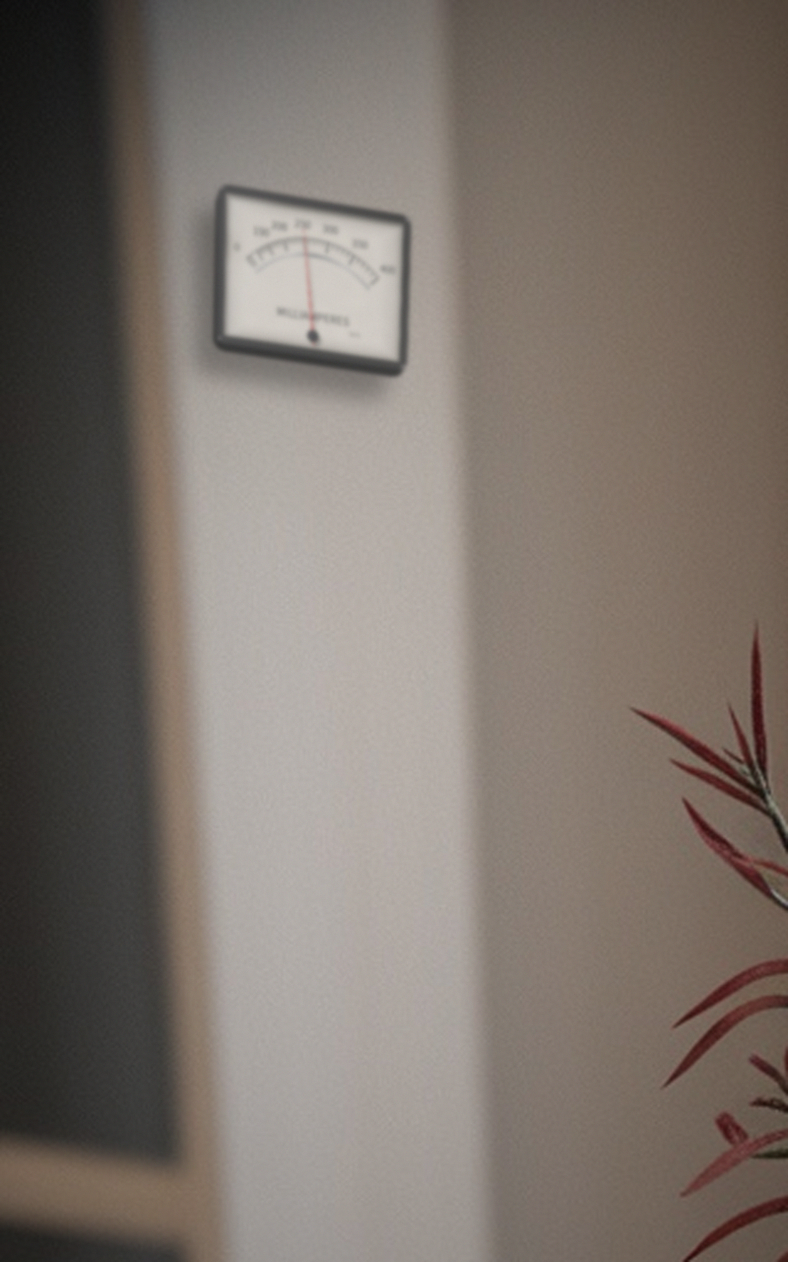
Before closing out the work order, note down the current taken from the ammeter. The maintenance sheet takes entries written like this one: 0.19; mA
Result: 250; mA
